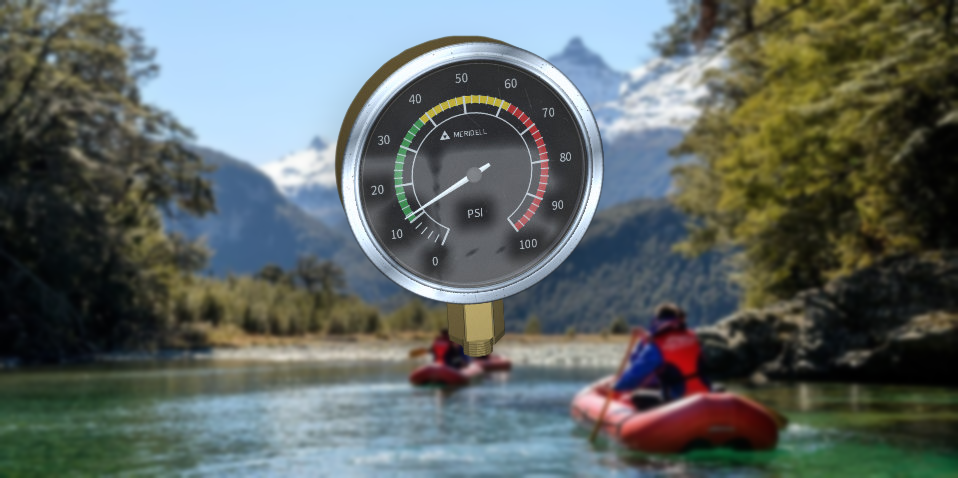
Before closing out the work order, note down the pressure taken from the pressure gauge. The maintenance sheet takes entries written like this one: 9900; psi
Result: 12; psi
